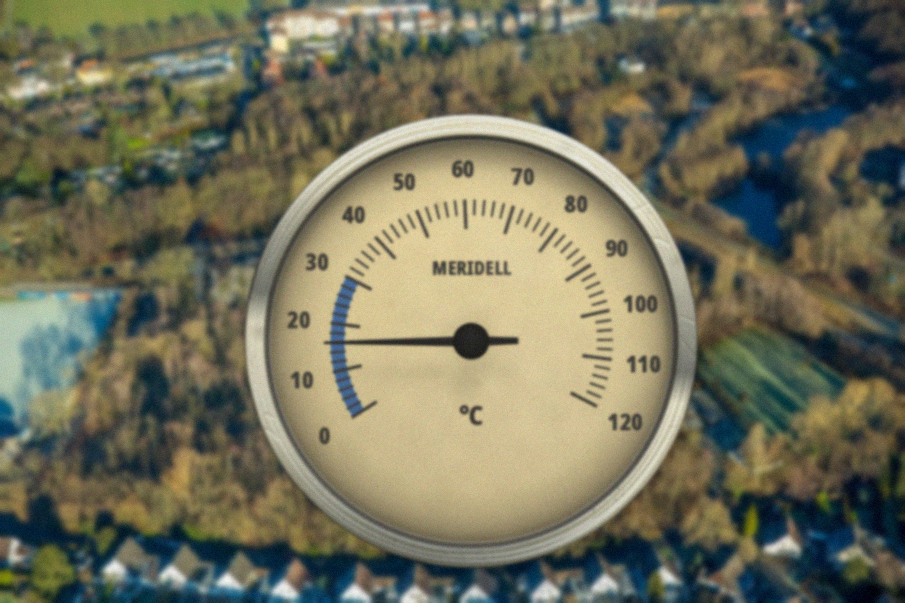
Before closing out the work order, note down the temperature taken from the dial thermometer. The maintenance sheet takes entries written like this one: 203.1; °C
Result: 16; °C
